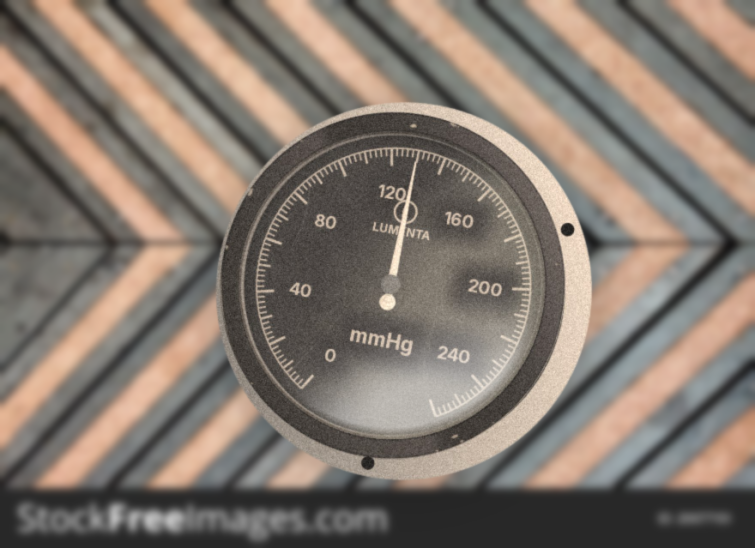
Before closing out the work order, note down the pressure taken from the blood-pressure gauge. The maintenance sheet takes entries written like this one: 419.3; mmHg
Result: 130; mmHg
